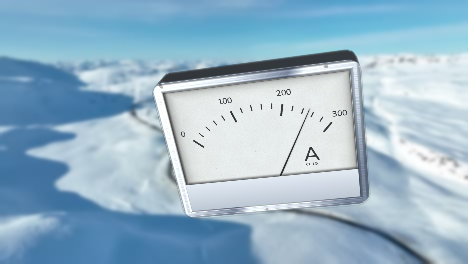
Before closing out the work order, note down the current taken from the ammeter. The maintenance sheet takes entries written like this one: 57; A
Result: 250; A
